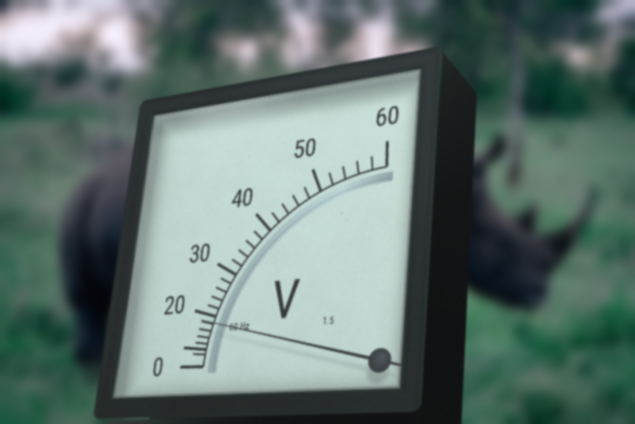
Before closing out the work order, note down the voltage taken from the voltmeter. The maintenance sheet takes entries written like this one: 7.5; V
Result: 18; V
